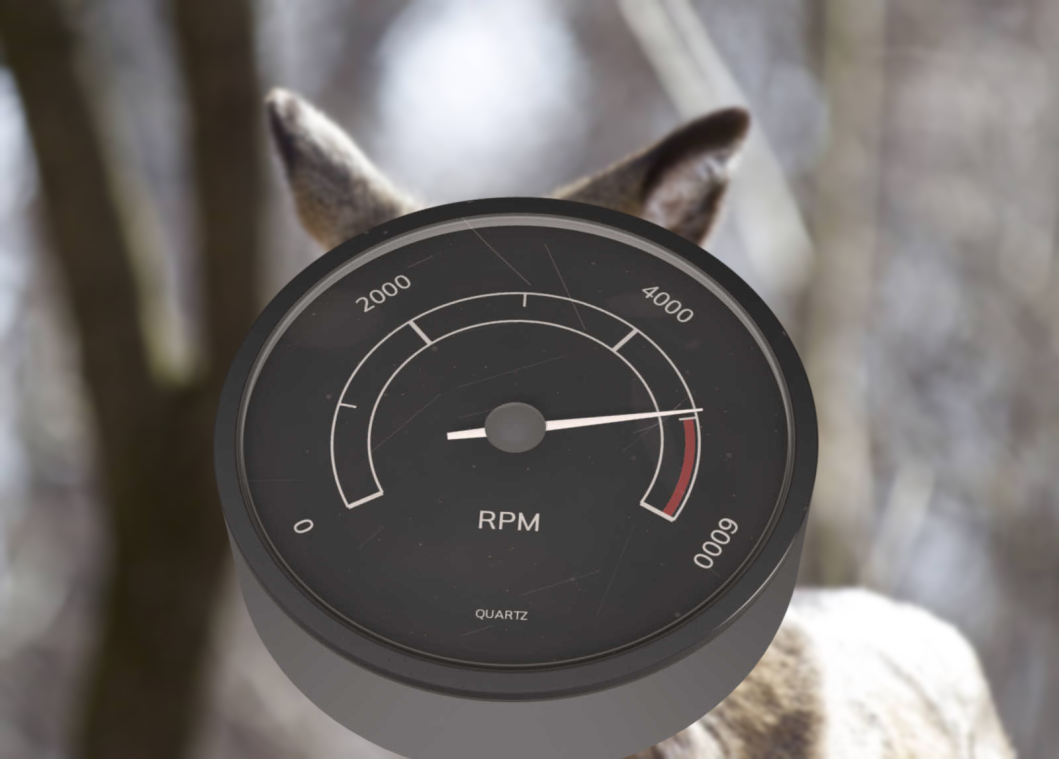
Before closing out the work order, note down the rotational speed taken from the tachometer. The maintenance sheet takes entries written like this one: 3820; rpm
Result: 5000; rpm
